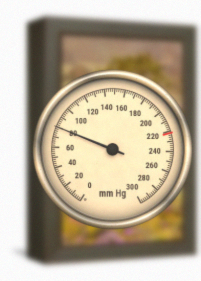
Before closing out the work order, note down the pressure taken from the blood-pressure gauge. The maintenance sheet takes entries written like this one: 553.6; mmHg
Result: 80; mmHg
